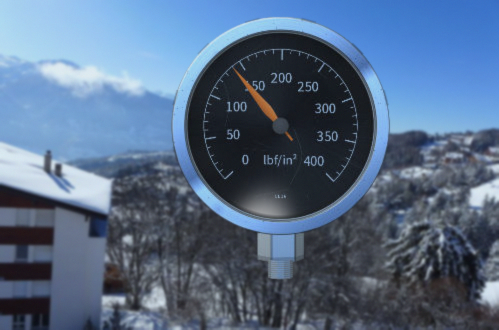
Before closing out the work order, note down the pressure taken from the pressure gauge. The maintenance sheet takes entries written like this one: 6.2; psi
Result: 140; psi
